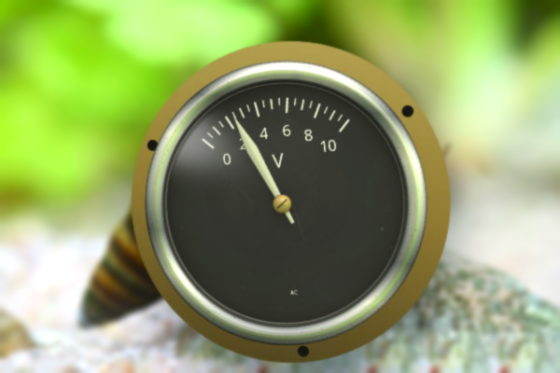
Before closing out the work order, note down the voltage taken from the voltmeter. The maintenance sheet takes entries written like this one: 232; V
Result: 2.5; V
